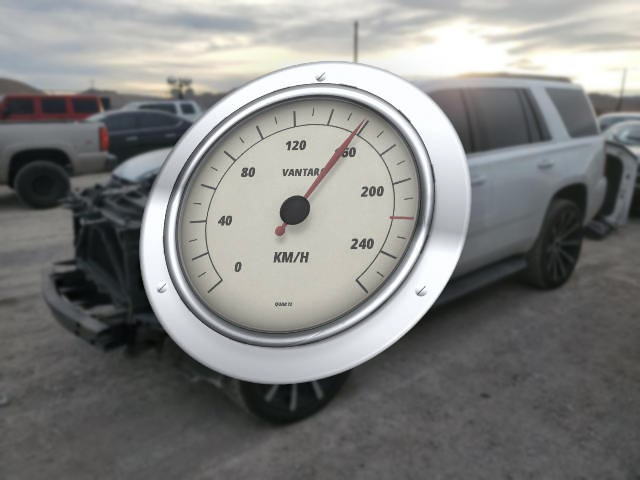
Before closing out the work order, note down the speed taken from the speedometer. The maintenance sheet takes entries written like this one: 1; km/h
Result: 160; km/h
